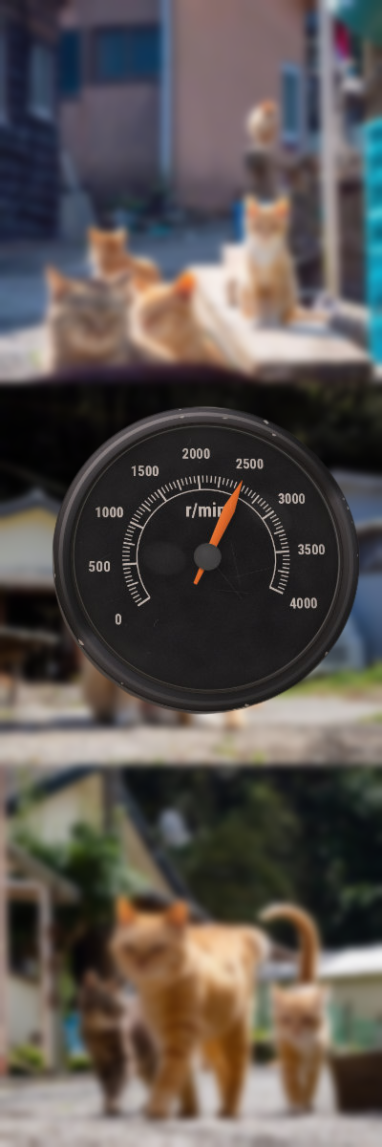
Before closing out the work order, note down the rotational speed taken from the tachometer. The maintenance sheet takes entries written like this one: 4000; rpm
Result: 2500; rpm
